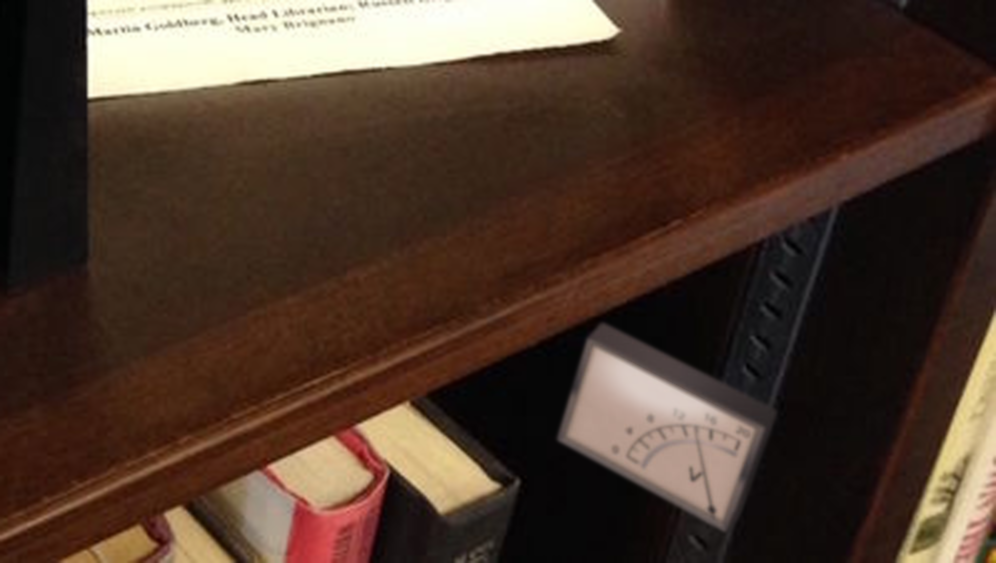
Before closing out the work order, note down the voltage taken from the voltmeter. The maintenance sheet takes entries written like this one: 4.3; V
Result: 14; V
